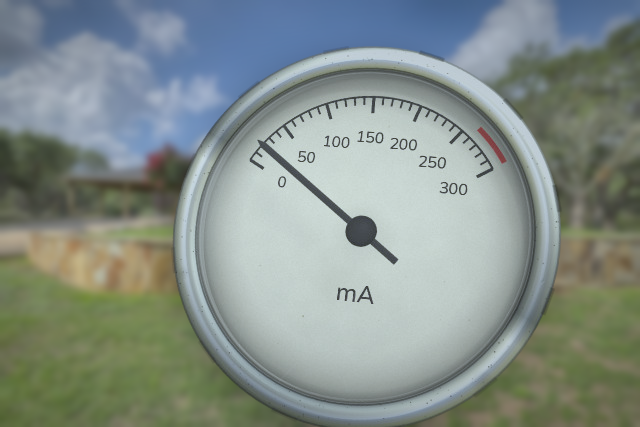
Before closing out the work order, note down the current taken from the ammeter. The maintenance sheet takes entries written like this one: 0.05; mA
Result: 20; mA
